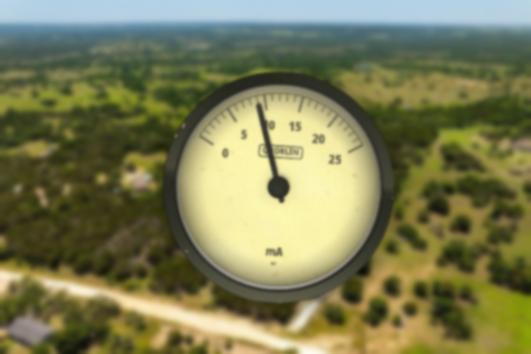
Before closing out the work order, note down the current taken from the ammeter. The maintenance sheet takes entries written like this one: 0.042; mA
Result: 9; mA
